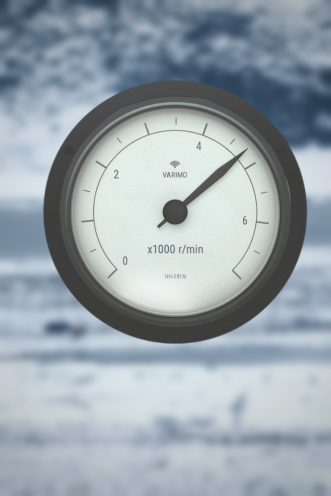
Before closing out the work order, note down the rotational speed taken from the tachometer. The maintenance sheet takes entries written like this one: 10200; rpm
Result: 4750; rpm
